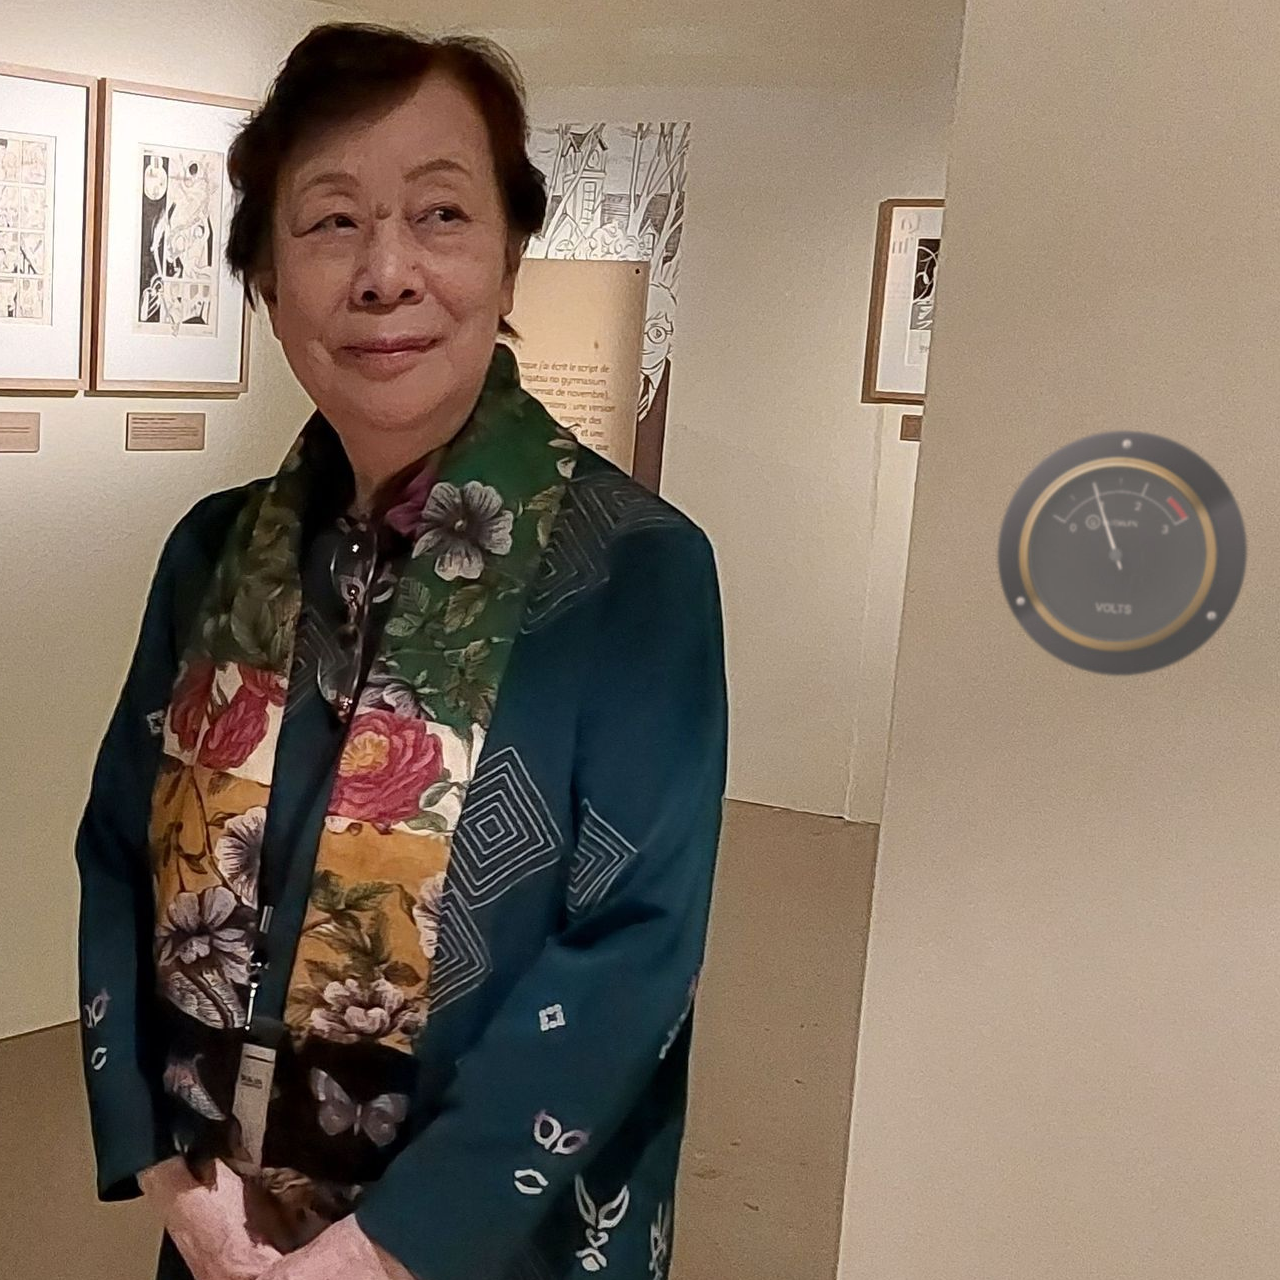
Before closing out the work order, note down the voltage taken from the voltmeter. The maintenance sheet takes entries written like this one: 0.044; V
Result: 1; V
